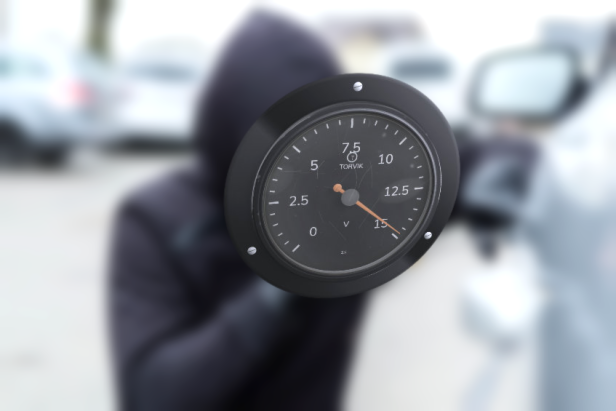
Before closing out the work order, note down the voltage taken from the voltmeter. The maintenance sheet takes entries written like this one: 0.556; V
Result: 14.75; V
